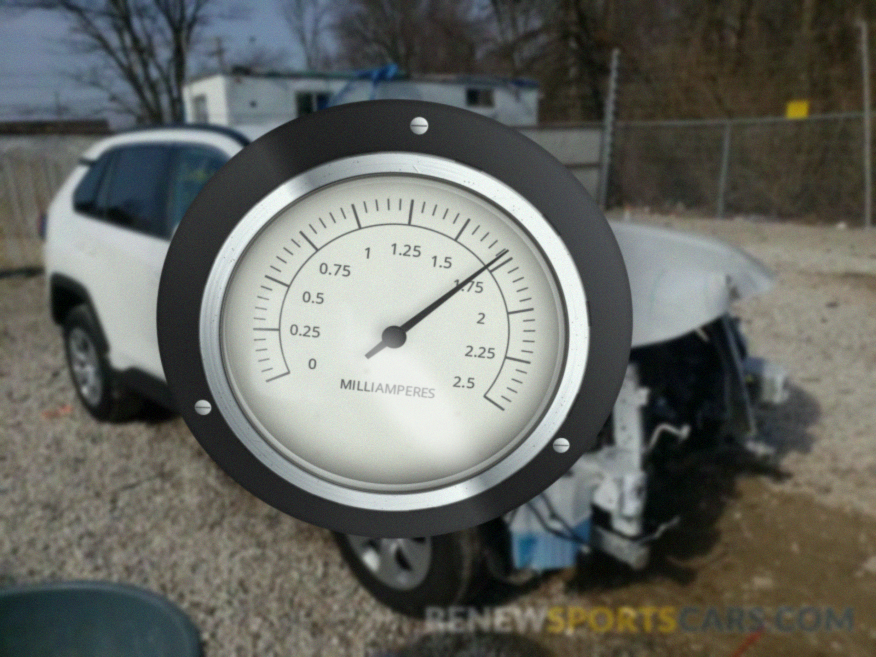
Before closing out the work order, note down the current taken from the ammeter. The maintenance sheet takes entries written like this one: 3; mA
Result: 1.7; mA
